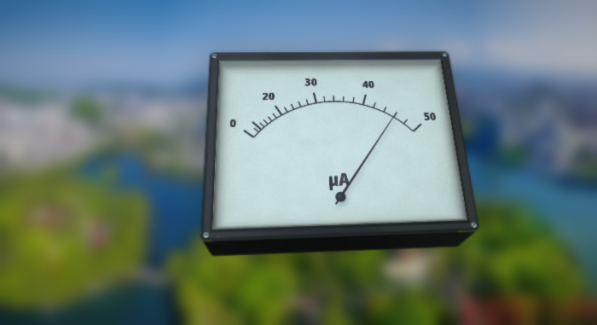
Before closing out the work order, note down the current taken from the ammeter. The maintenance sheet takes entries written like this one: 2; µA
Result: 46; µA
